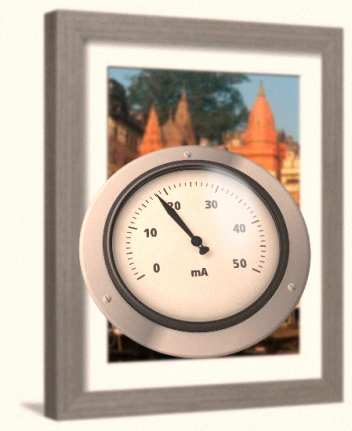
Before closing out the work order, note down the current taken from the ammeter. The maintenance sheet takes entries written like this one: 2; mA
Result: 18; mA
